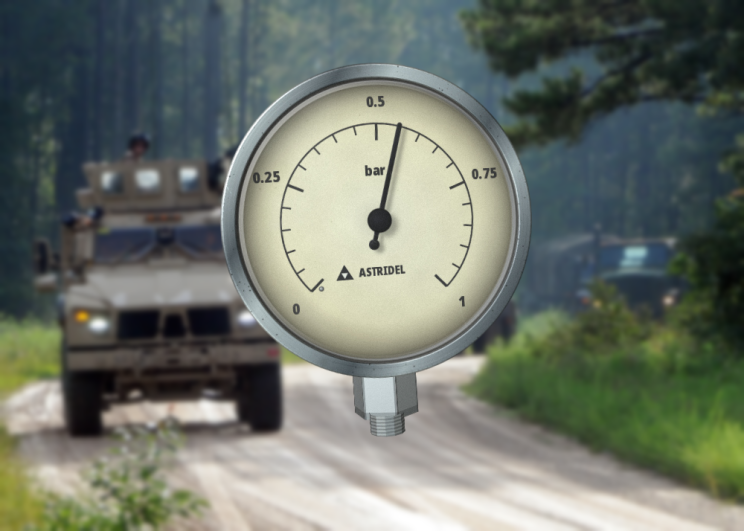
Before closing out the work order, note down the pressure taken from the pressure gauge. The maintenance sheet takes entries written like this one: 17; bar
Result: 0.55; bar
